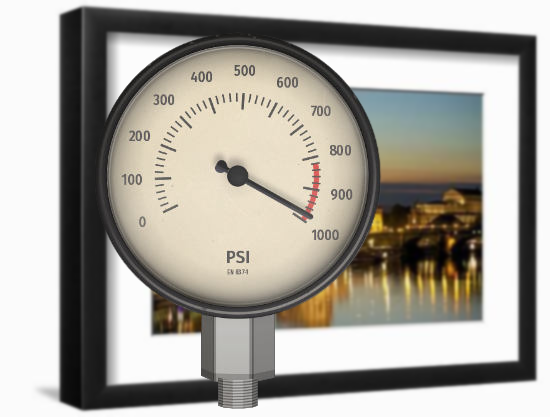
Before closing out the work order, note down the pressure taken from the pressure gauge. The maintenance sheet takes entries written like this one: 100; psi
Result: 980; psi
